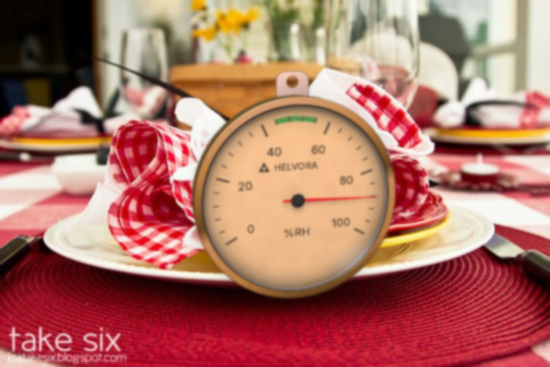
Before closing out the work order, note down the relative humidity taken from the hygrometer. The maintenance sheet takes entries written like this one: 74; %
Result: 88; %
